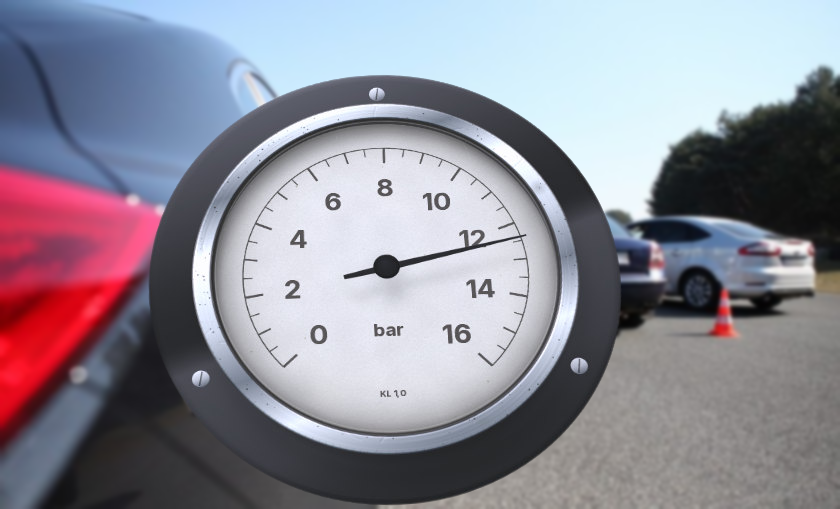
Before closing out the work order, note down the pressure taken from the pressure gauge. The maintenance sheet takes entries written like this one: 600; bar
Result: 12.5; bar
